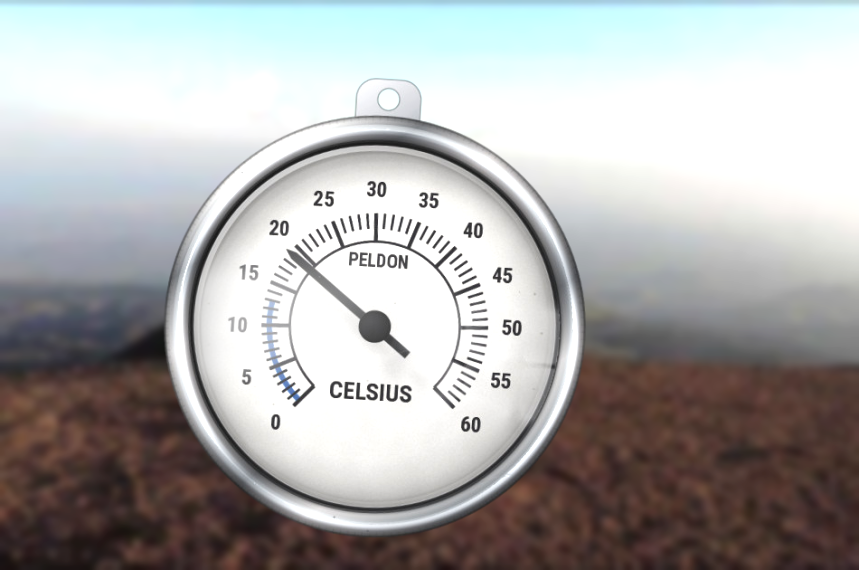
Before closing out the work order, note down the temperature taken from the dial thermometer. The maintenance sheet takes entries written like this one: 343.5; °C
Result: 19; °C
